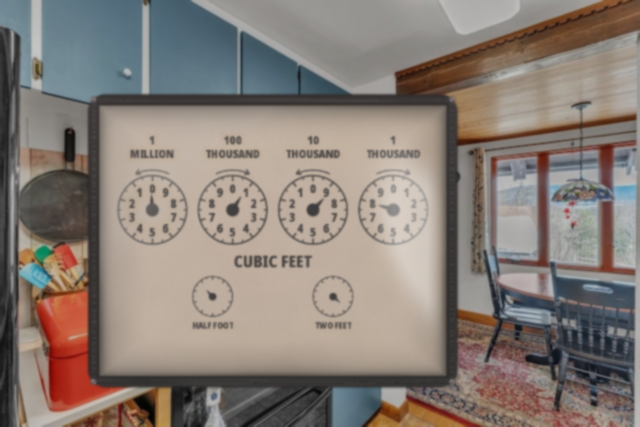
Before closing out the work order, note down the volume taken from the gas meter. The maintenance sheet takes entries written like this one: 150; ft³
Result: 8800; ft³
